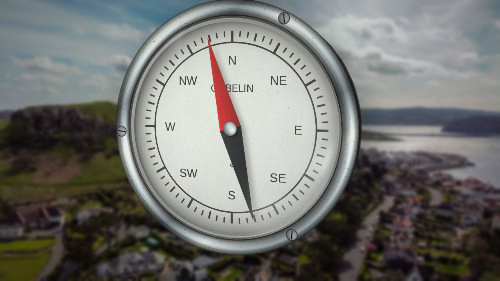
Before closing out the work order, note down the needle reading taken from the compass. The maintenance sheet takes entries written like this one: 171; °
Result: 345; °
